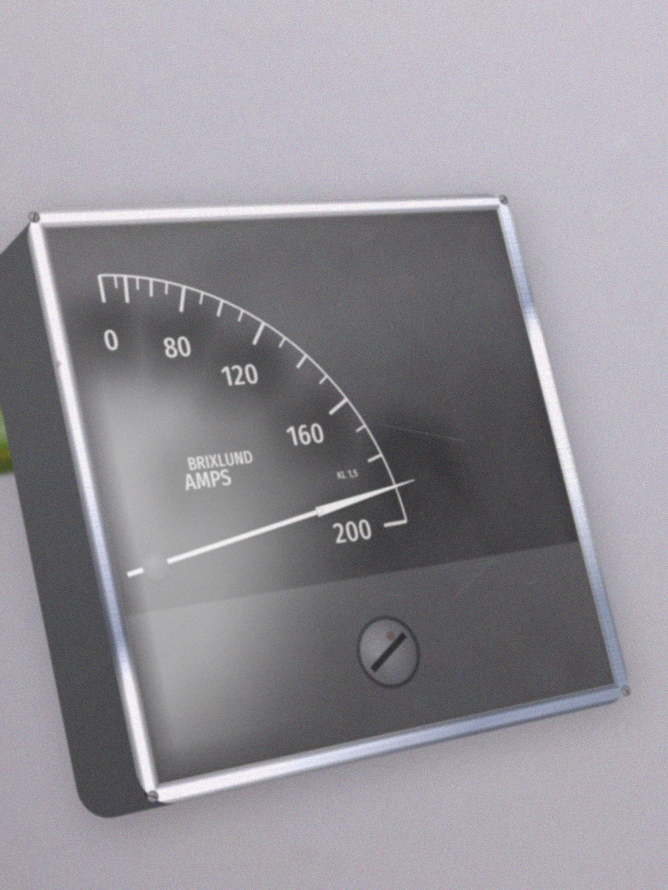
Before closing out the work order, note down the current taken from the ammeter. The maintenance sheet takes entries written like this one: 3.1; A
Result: 190; A
